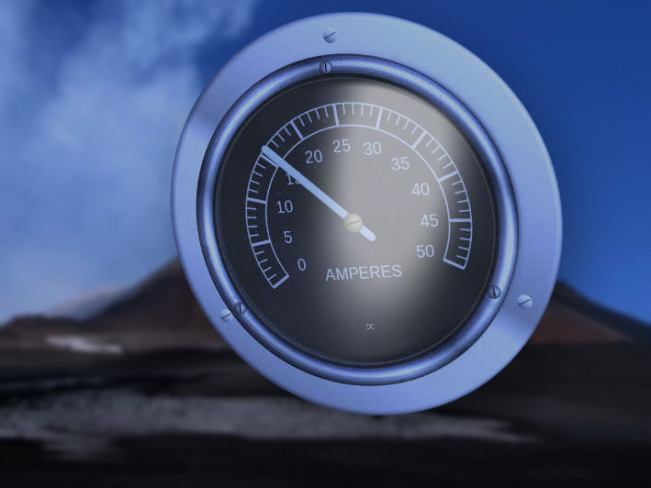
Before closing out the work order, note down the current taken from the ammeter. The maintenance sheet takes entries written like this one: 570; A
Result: 16; A
